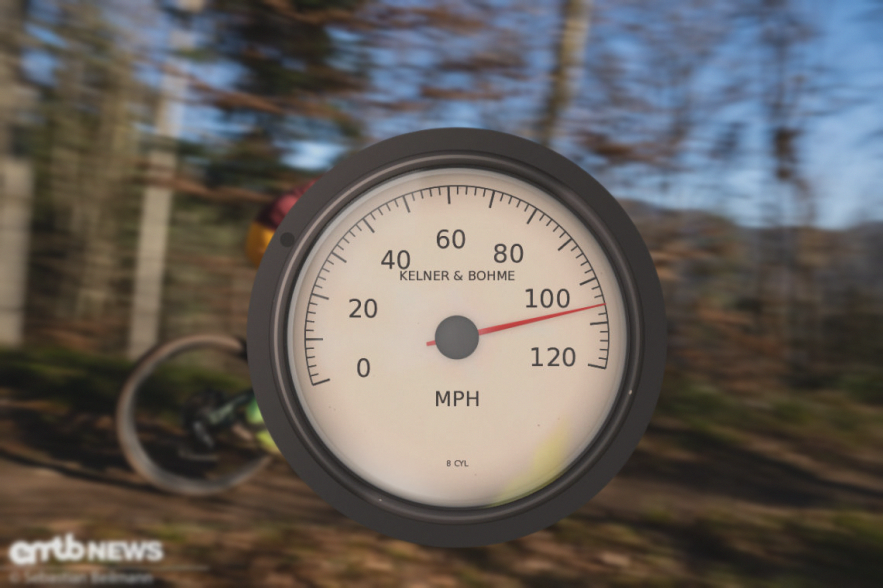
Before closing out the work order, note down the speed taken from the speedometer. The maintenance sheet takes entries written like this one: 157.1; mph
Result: 106; mph
